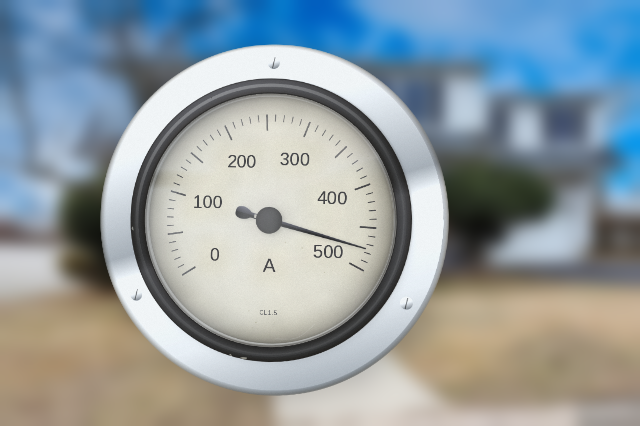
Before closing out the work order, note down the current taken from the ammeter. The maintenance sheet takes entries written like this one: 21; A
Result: 475; A
